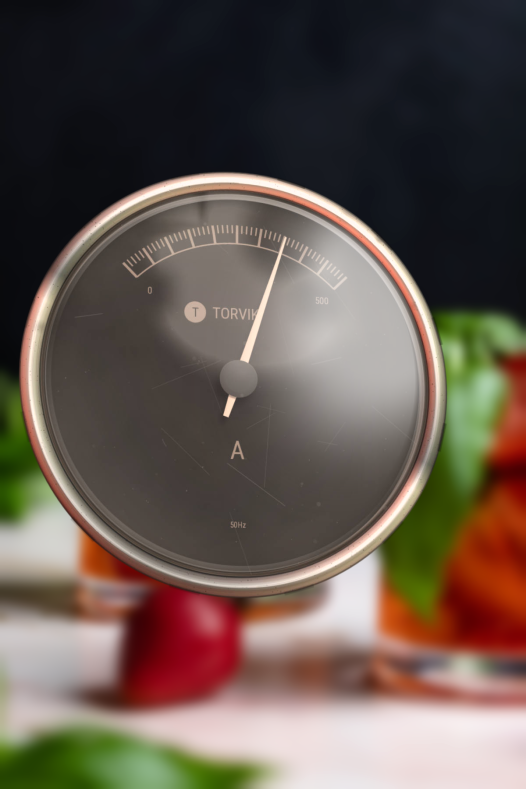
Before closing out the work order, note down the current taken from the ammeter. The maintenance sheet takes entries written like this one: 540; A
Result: 350; A
